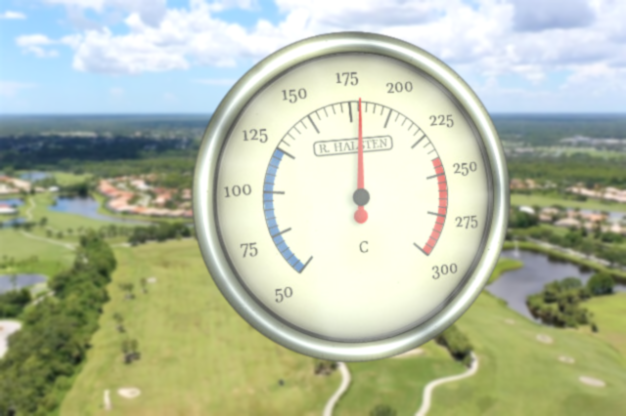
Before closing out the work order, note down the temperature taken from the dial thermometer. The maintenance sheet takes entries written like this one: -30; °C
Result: 180; °C
